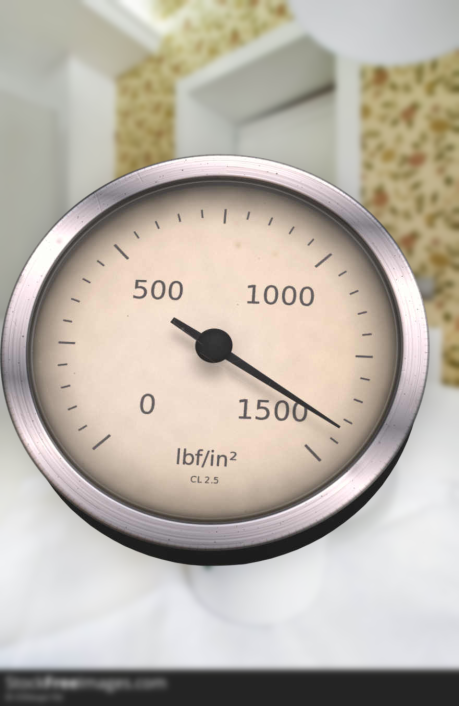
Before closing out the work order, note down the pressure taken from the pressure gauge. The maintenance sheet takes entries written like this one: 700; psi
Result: 1425; psi
